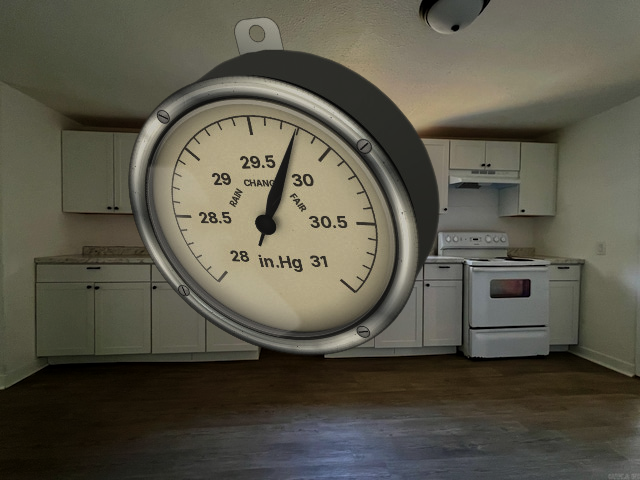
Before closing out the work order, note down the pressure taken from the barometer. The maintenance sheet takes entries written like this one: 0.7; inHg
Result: 29.8; inHg
